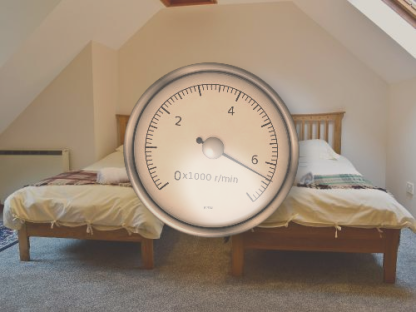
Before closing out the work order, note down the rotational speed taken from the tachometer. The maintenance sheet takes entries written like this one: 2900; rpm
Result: 6400; rpm
